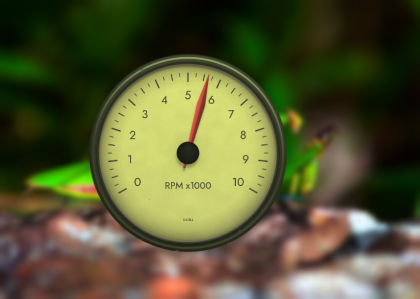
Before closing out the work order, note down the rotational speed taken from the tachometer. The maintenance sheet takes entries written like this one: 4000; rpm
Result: 5625; rpm
